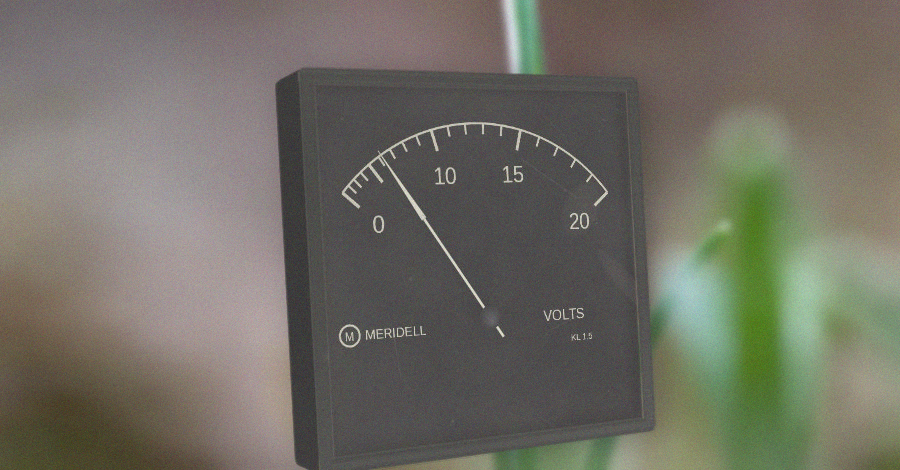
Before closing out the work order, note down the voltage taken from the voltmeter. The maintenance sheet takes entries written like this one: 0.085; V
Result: 6; V
